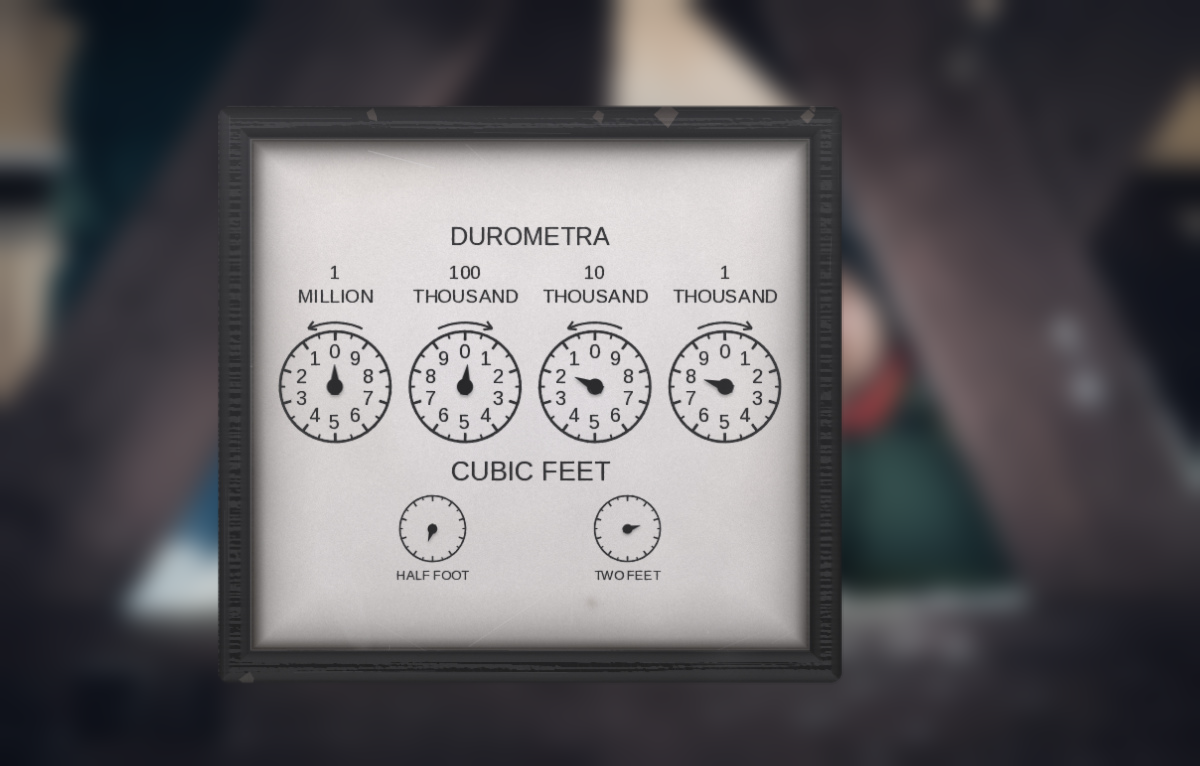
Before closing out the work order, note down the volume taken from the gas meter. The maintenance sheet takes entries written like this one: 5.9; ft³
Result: 1800; ft³
